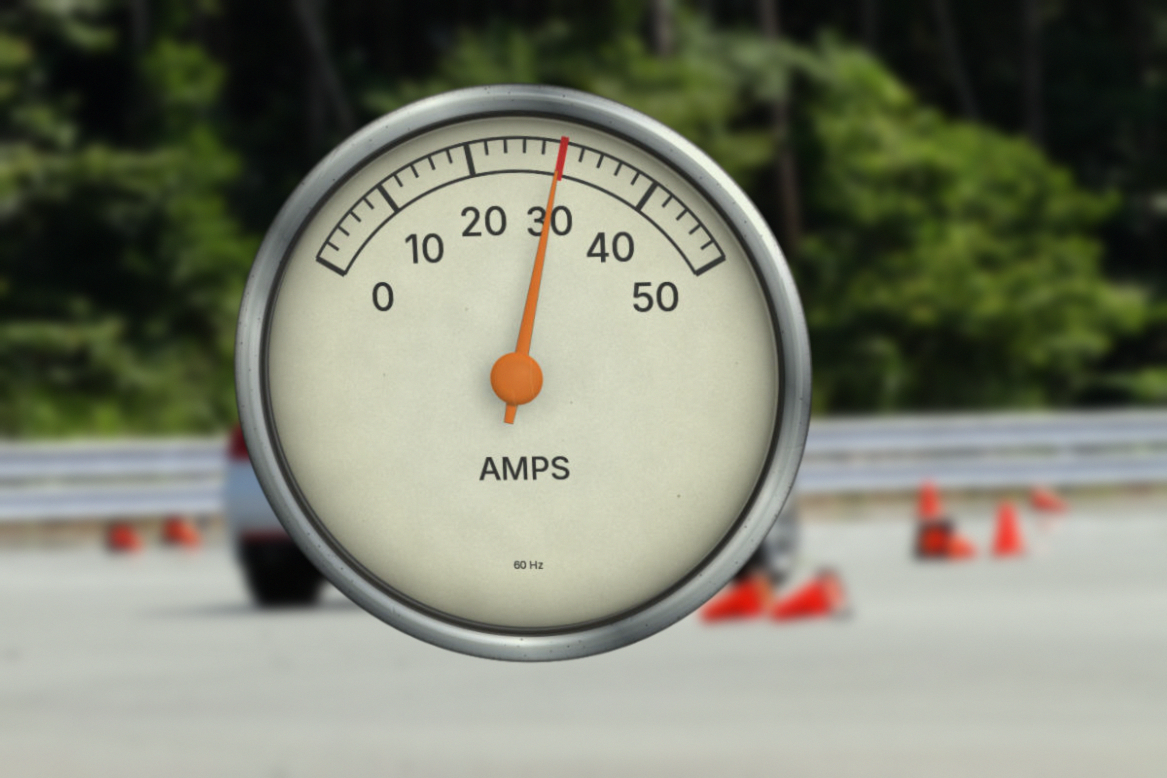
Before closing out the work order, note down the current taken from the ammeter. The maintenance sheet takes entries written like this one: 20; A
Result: 30; A
